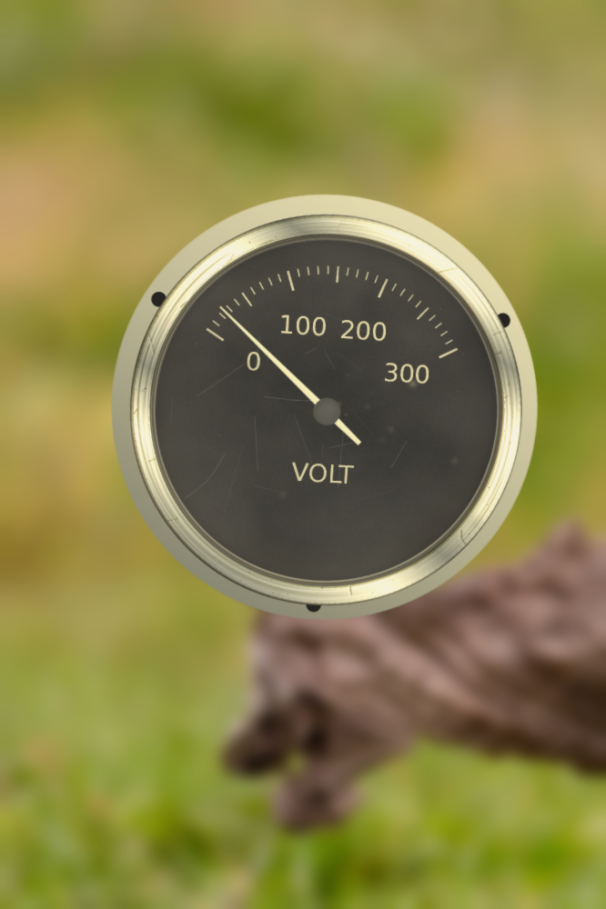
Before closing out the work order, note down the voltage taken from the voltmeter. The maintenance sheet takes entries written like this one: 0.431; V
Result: 25; V
